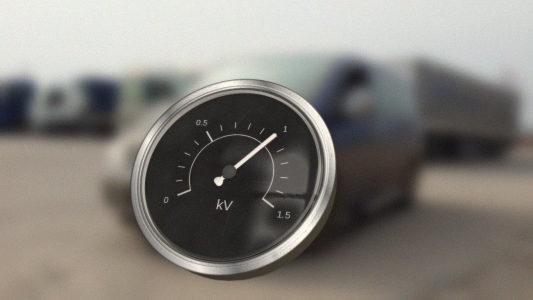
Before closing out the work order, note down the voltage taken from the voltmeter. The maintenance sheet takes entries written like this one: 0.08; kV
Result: 1; kV
